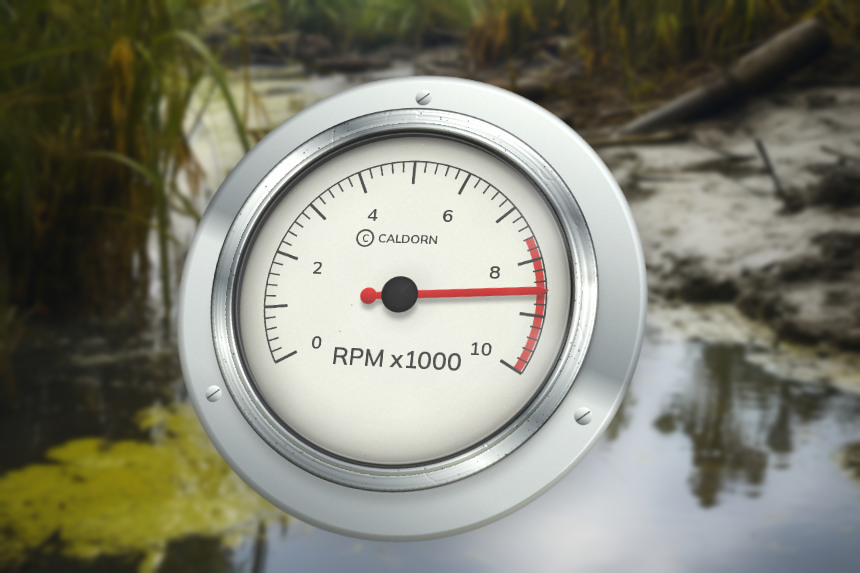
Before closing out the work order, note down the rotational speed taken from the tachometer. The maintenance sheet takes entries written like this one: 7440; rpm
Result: 8600; rpm
